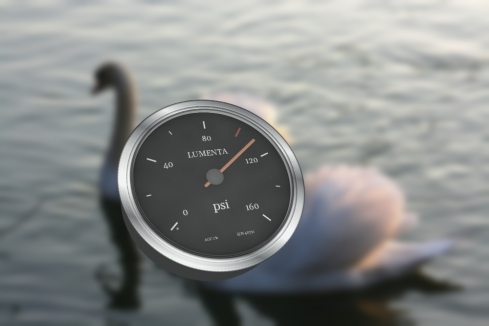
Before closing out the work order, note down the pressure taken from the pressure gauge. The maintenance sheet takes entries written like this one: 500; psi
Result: 110; psi
